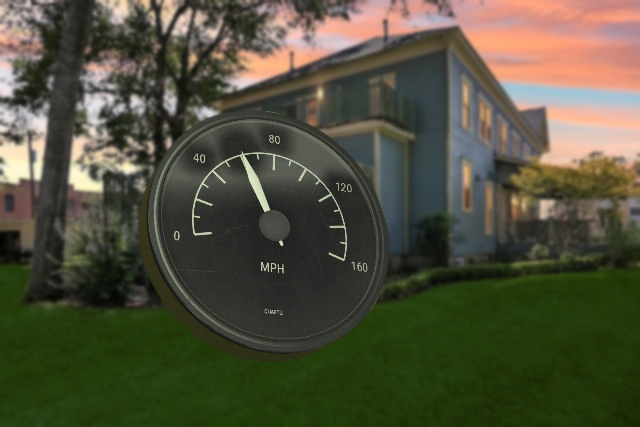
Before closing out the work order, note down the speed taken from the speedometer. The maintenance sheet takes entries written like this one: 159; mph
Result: 60; mph
